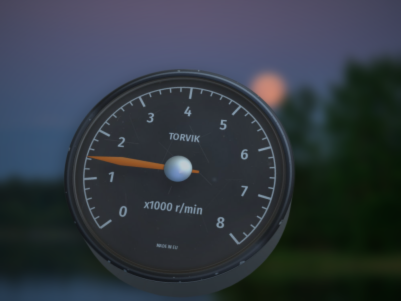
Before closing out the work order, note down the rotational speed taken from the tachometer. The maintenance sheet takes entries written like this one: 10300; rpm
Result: 1400; rpm
